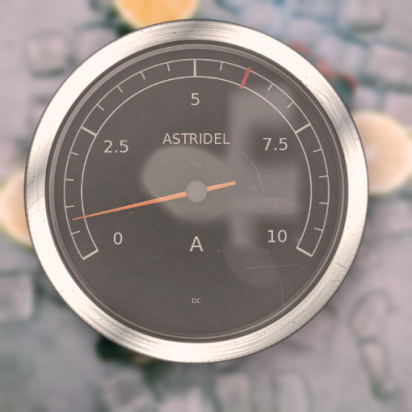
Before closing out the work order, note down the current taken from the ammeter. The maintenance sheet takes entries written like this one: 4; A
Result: 0.75; A
